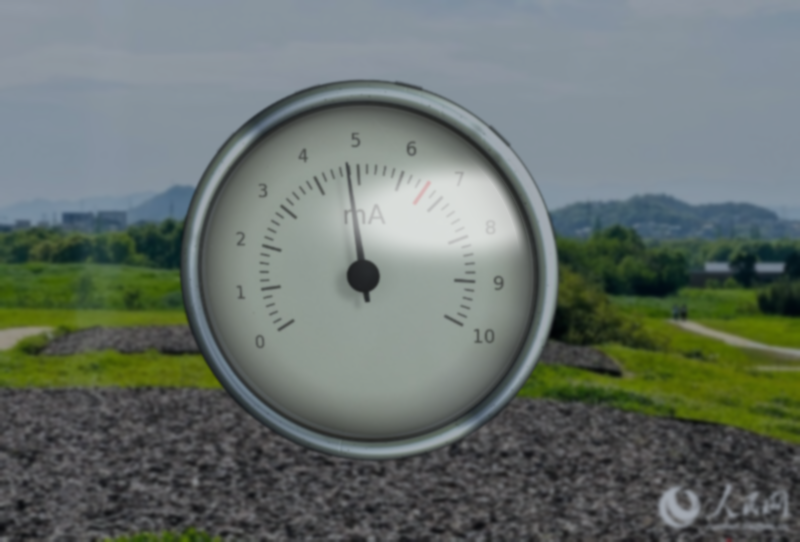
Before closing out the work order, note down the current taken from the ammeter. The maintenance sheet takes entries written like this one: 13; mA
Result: 4.8; mA
